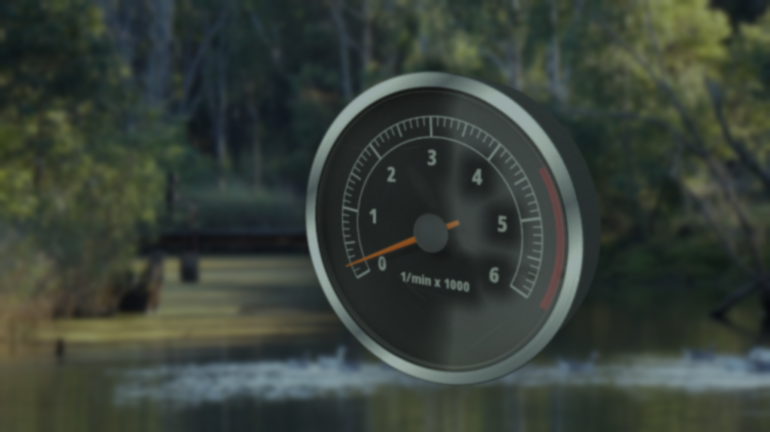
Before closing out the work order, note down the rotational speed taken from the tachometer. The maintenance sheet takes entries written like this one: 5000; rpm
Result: 200; rpm
